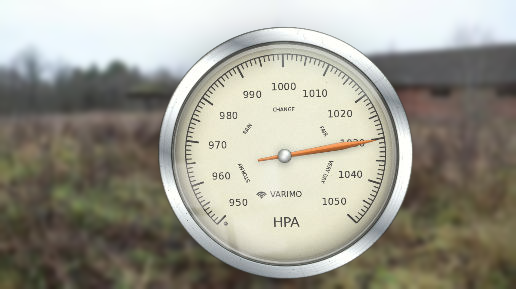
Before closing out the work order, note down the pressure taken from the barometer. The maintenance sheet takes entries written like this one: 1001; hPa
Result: 1030; hPa
